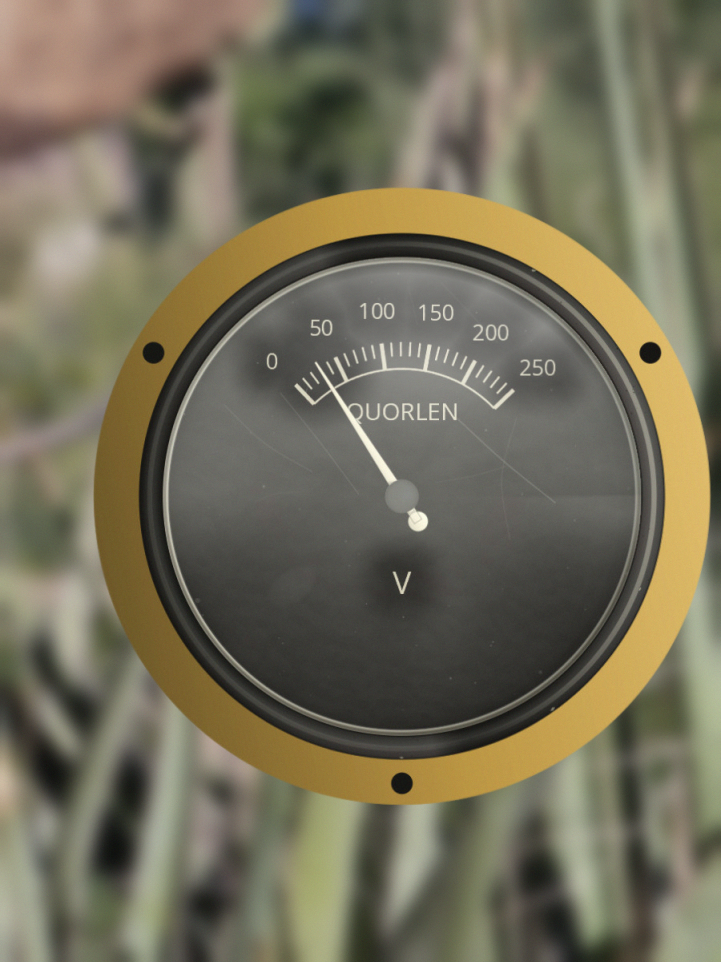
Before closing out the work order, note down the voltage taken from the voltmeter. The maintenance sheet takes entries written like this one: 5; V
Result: 30; V
